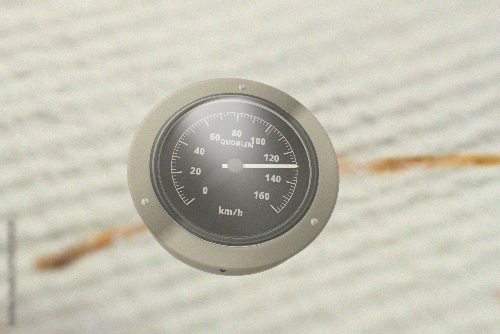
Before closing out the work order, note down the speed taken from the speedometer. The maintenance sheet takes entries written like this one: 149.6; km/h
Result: 130; km/h
